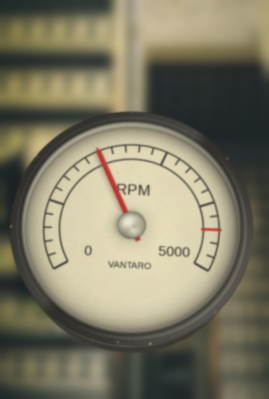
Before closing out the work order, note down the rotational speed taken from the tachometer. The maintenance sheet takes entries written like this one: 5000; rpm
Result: 2000; rpm
